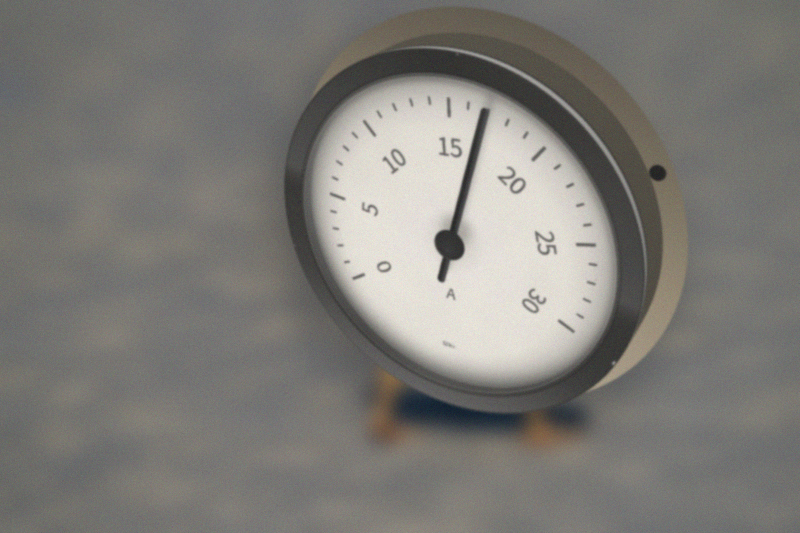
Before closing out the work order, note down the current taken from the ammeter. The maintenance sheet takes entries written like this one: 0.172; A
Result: 17; A
